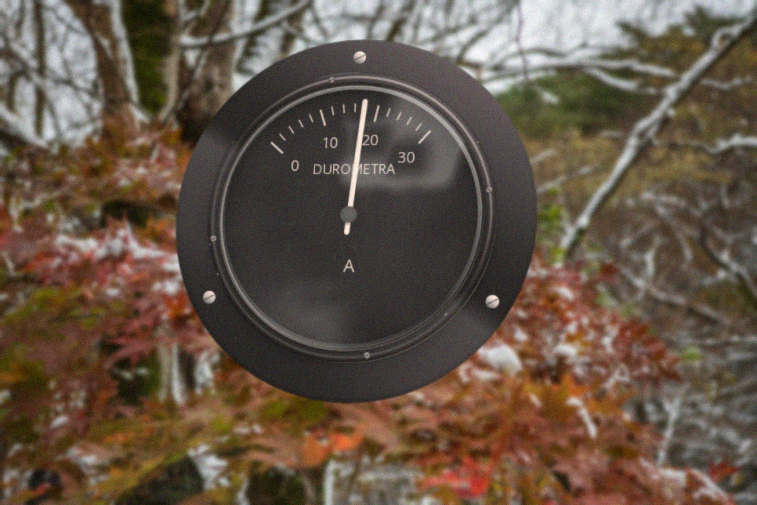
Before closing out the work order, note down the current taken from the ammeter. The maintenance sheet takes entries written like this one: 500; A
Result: 18; A
